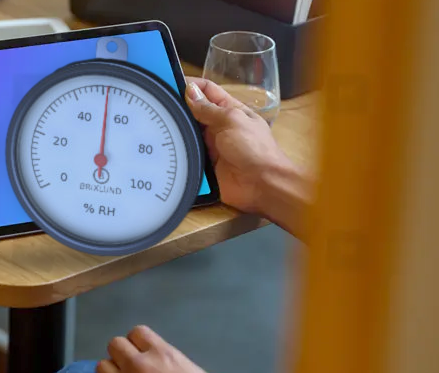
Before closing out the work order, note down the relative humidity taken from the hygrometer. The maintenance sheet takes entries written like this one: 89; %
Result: 52; %
